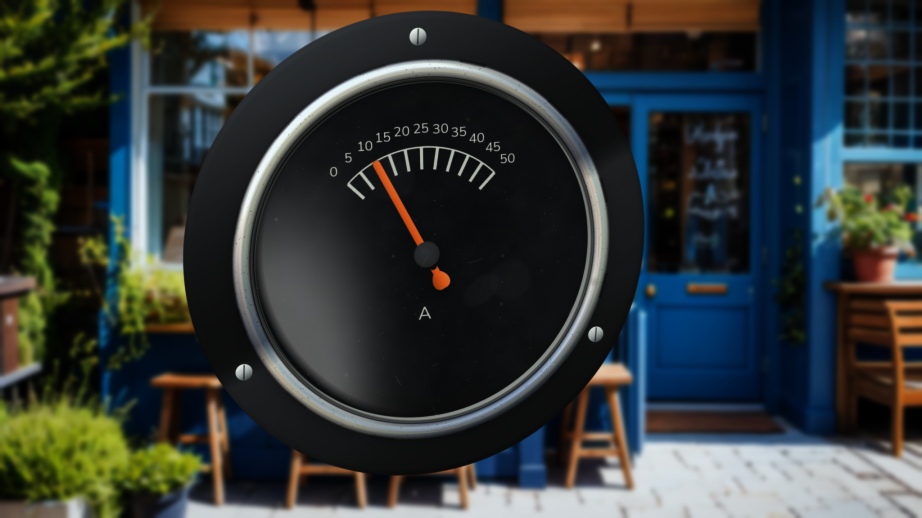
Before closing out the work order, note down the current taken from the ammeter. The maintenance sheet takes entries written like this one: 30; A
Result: 10; A
